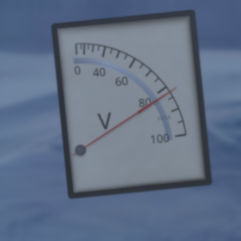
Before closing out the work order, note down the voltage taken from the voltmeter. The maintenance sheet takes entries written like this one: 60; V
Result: 82.5; V
